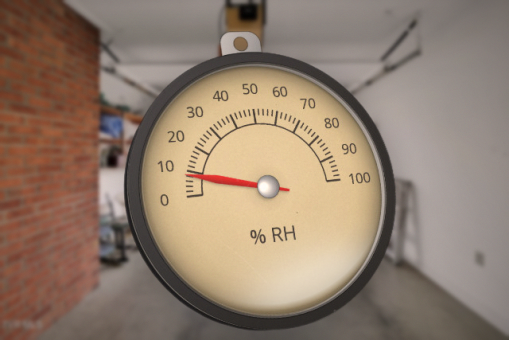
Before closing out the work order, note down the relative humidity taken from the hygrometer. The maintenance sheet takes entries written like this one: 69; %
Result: 8; %
